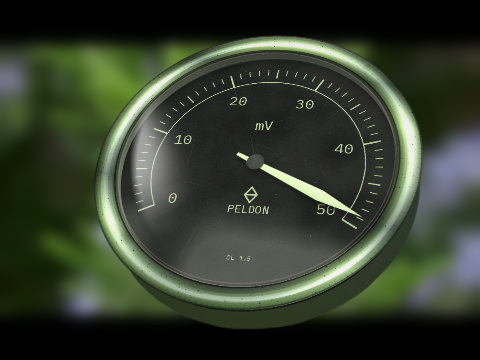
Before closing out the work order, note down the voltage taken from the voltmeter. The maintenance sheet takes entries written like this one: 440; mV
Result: 49; mV
